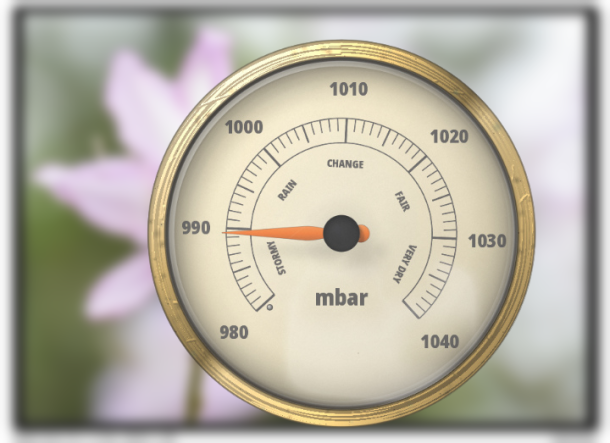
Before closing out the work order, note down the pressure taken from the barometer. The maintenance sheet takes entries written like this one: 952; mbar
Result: 989.5; mbar
